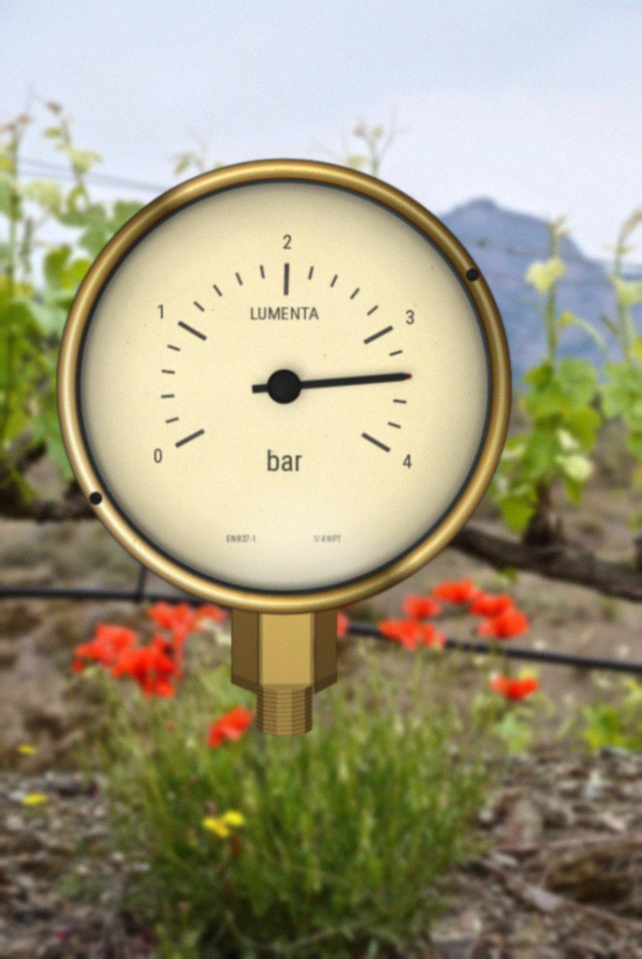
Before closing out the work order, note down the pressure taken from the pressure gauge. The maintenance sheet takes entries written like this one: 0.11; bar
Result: 3.4; bar
